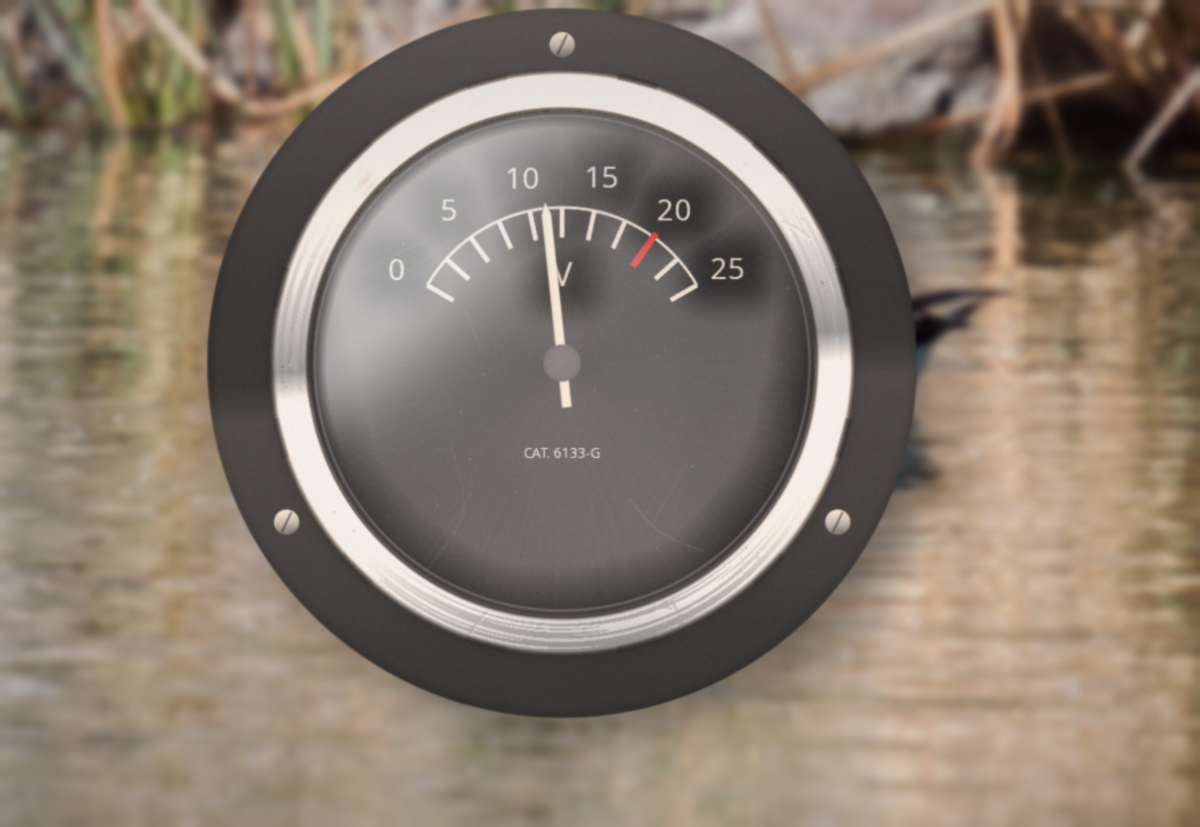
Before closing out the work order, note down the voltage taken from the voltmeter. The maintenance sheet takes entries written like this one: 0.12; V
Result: 11.25; V
